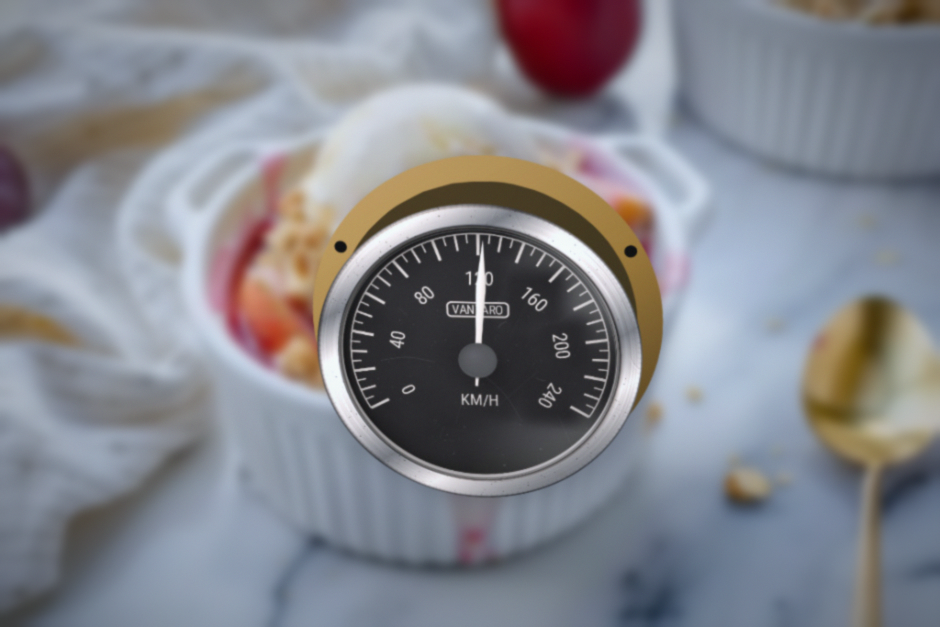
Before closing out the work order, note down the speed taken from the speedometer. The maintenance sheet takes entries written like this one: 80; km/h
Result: 122.5; km/h
